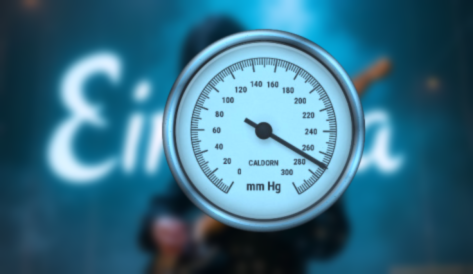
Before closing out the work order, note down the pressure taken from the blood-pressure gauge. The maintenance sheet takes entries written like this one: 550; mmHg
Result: 270; mmHg
